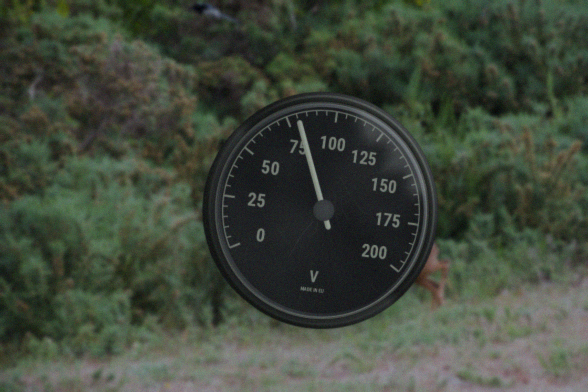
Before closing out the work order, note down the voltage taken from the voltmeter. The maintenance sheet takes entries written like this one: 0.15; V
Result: 80; V
